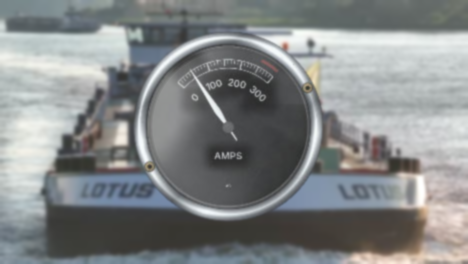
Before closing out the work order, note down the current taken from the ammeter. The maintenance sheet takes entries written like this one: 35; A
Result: 50; A
